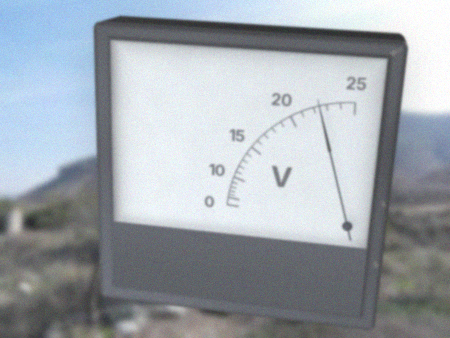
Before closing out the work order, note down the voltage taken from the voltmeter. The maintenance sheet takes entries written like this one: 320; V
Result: 22.5; V
